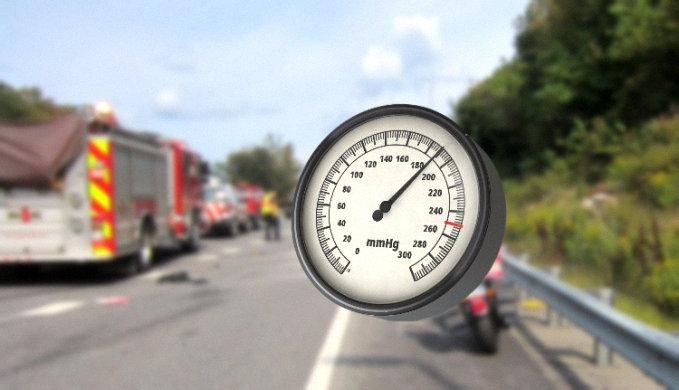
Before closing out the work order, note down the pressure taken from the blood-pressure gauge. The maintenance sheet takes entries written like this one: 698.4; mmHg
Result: 190; mmHg
